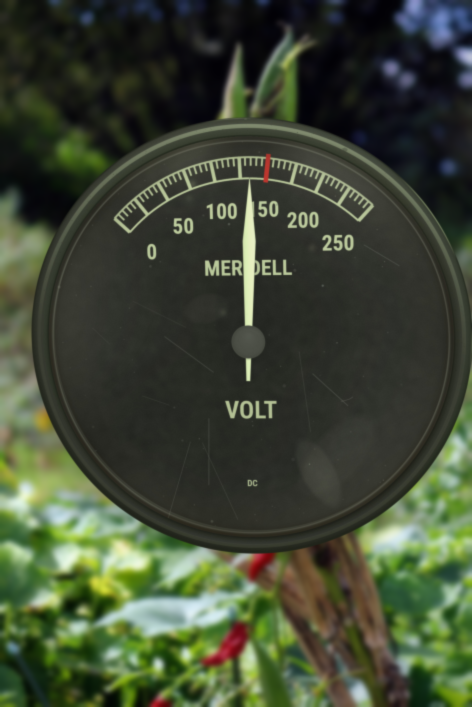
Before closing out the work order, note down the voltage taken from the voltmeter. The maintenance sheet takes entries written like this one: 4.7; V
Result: 135; V
